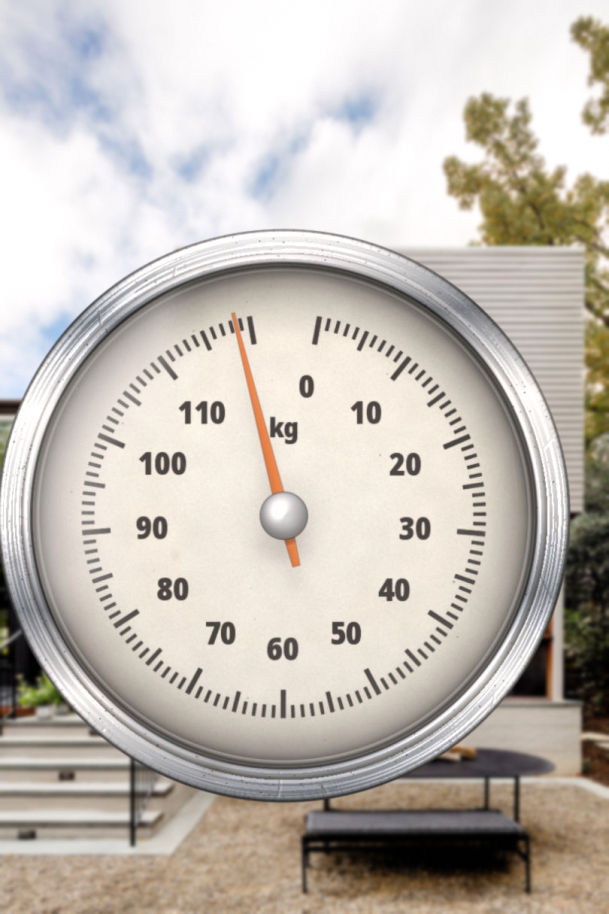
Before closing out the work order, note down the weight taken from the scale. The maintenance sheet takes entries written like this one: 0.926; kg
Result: 118.5; kg
